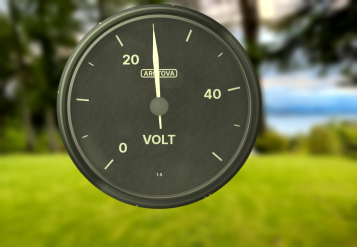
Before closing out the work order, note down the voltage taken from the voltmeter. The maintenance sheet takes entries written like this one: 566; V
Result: 25; V
